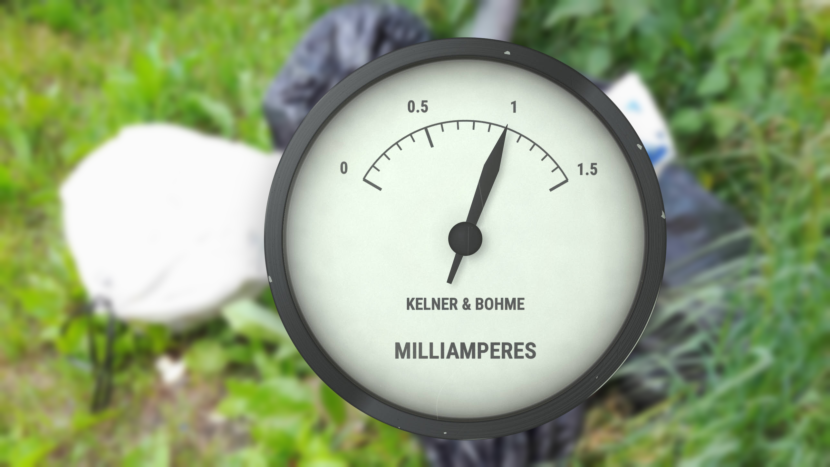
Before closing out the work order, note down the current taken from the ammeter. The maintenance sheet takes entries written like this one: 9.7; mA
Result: 1; mA
